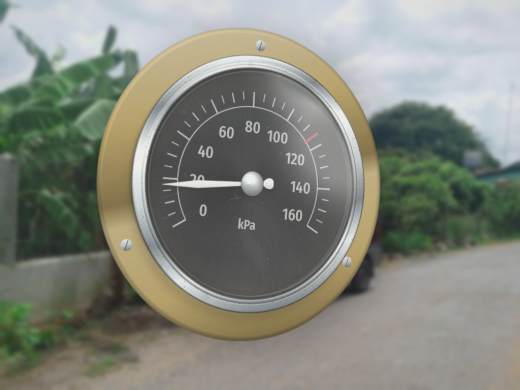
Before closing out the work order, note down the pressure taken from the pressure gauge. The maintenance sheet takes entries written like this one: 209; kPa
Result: 17.5; kPa
